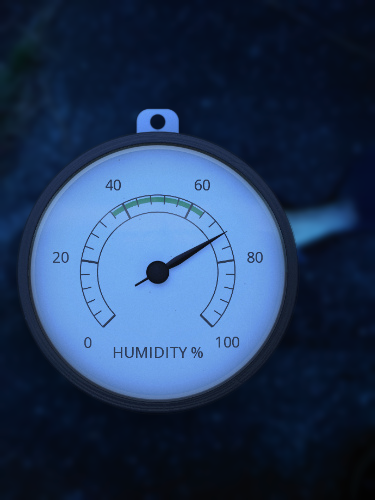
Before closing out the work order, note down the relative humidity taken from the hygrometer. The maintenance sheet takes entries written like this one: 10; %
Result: 72; %
